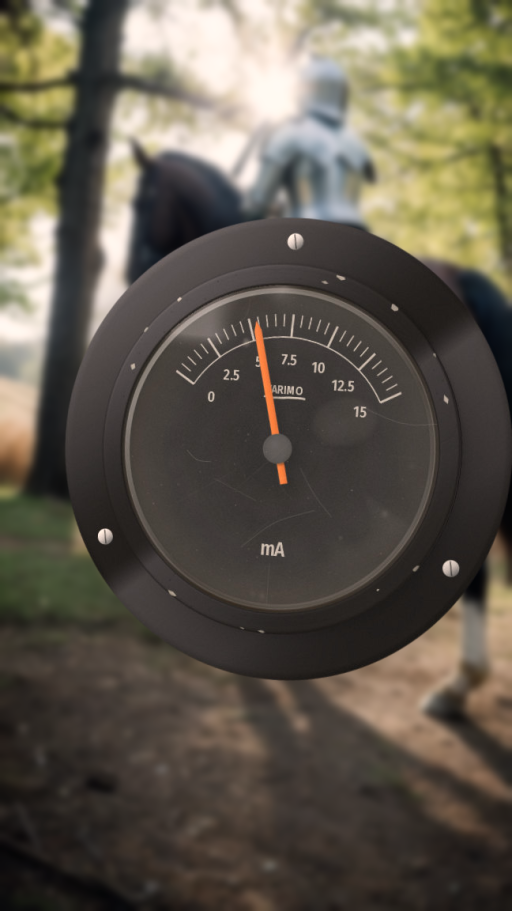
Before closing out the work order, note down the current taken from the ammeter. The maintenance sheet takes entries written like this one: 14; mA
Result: 5.5; mA
